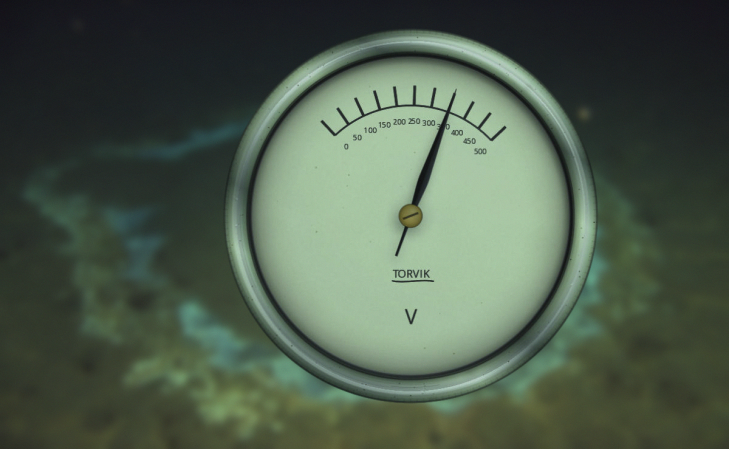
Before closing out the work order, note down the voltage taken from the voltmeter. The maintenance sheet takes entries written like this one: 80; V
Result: 350; V
